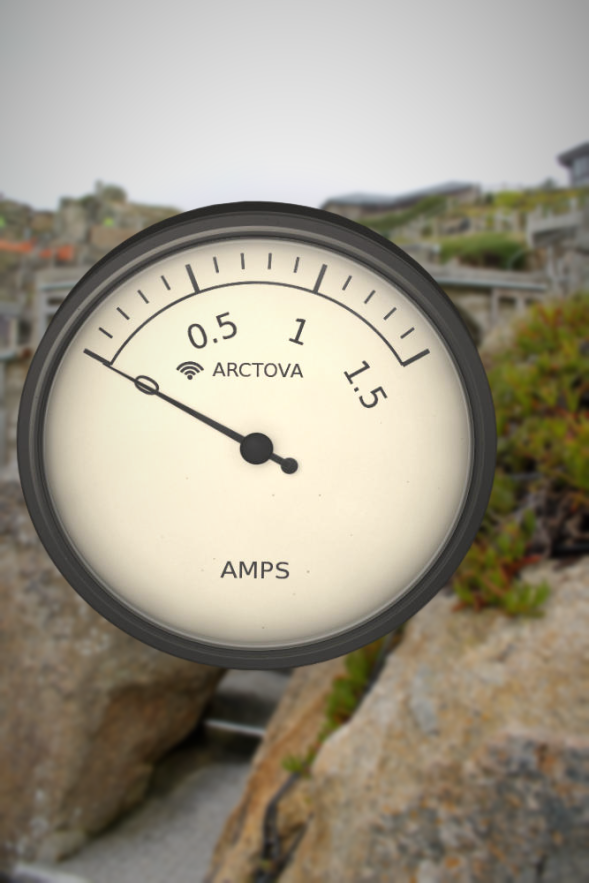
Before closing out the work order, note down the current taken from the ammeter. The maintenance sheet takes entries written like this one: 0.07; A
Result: 0; A
